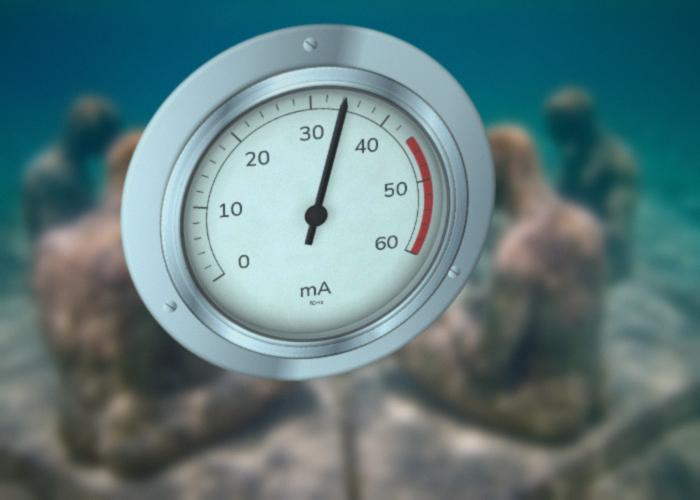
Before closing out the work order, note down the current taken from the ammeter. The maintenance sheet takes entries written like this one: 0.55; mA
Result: 34; mA
